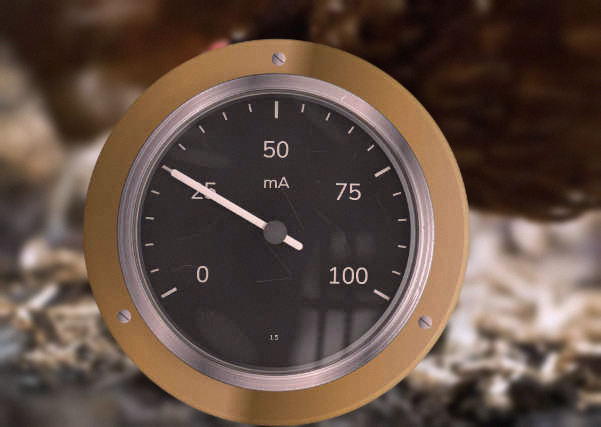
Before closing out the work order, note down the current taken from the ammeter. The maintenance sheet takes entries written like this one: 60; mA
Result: 25; mA
